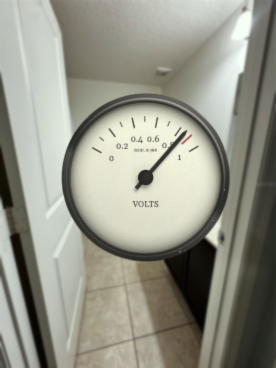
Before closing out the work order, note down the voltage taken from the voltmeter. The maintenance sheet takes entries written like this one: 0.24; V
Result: 0.85; V
